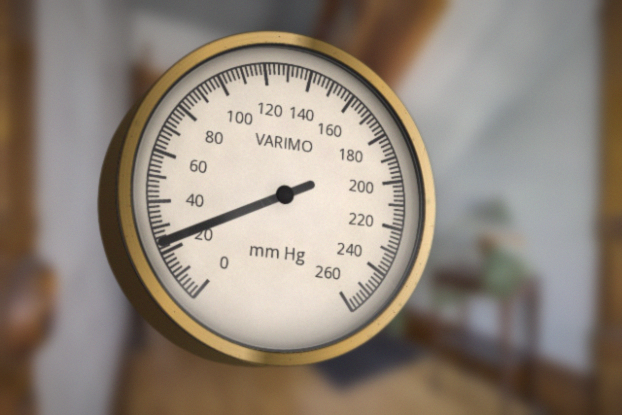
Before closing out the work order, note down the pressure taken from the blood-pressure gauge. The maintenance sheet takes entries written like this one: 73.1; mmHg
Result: 24; mmHg
